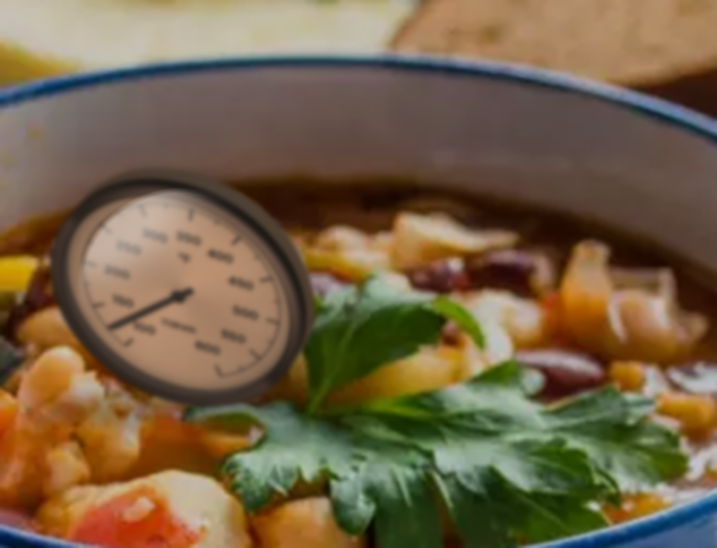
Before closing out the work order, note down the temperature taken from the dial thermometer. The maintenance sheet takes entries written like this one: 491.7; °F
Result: 125; °F
